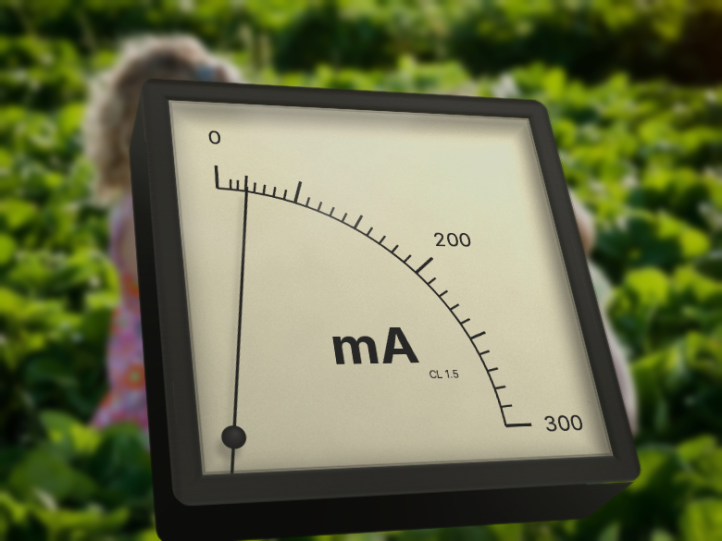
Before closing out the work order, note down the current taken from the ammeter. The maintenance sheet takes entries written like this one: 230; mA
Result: 50; mA
